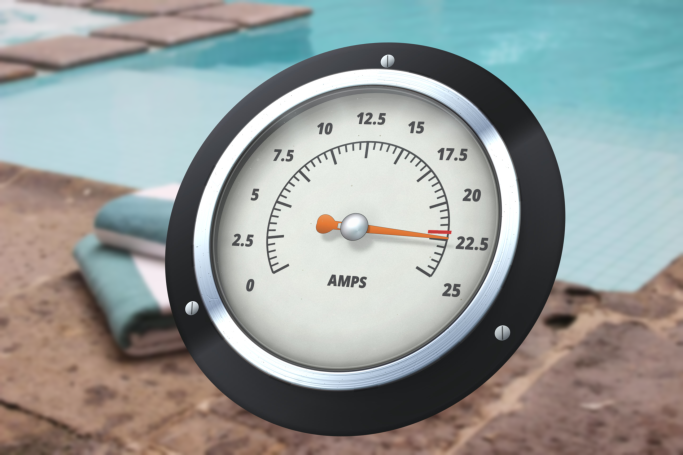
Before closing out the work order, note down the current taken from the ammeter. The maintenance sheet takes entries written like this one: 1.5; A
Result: 22.5; A
